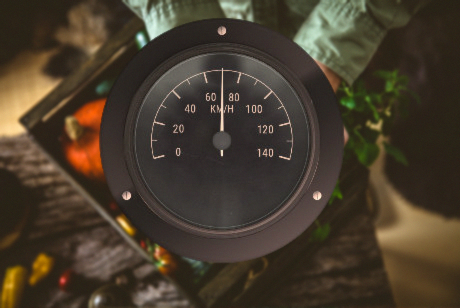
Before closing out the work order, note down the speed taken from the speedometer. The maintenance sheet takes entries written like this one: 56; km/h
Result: 70; km/h
